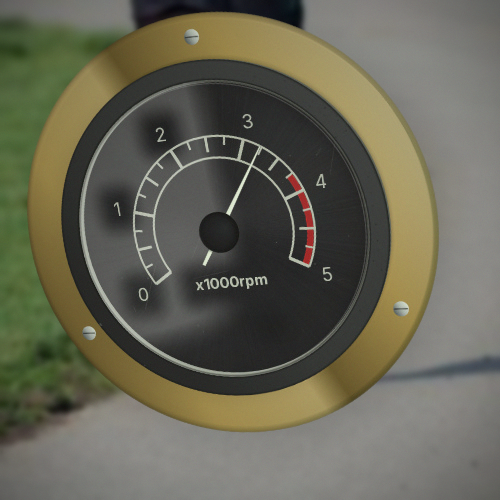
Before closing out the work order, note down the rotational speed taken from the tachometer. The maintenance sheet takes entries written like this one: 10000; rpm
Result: 3250; rpm
